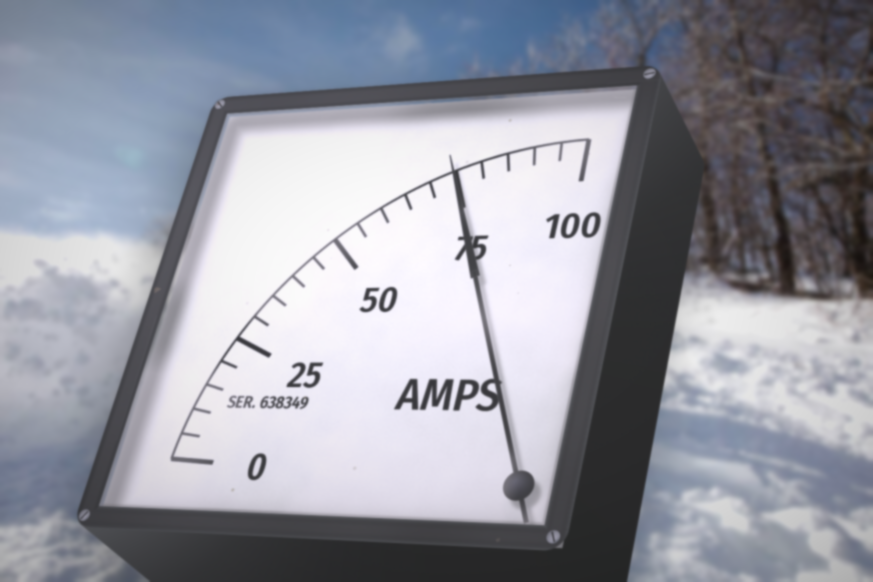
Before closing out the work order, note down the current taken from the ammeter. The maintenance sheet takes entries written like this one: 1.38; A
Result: 75; A
